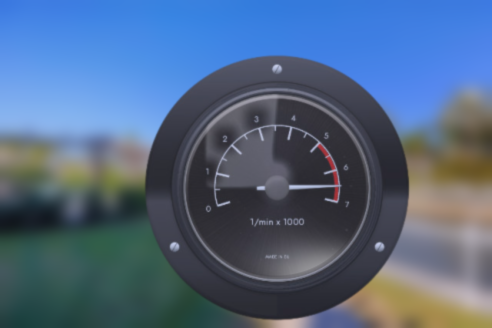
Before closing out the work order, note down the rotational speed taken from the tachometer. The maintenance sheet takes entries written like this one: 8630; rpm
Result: 6500; rpm
